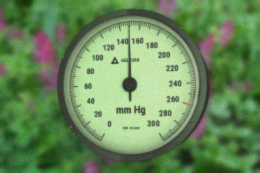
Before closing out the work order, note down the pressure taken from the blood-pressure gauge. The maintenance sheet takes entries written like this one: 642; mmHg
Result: 150; mmHg
